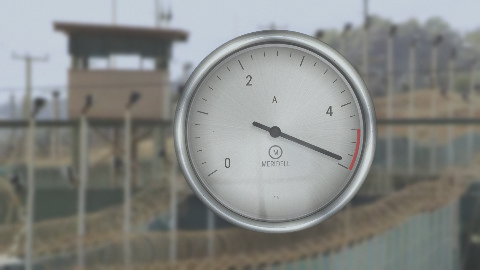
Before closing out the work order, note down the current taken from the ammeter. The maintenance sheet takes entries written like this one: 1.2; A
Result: 4.9; A
